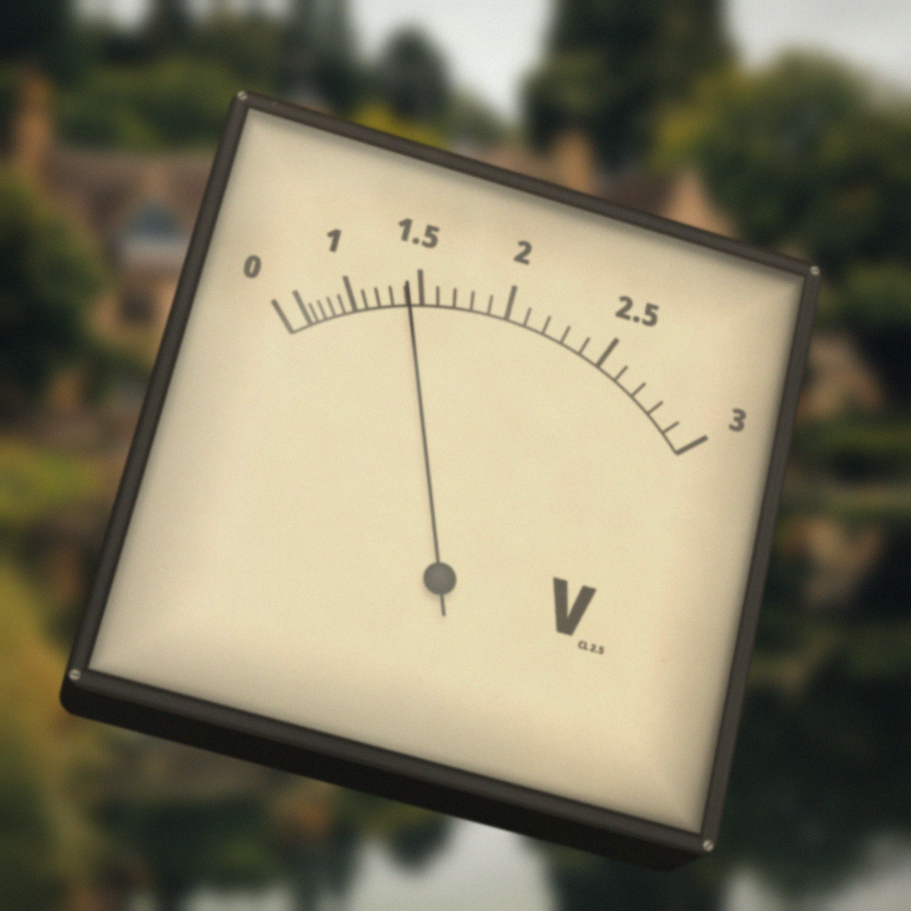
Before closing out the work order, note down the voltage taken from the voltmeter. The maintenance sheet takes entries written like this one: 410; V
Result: 1.4; V
